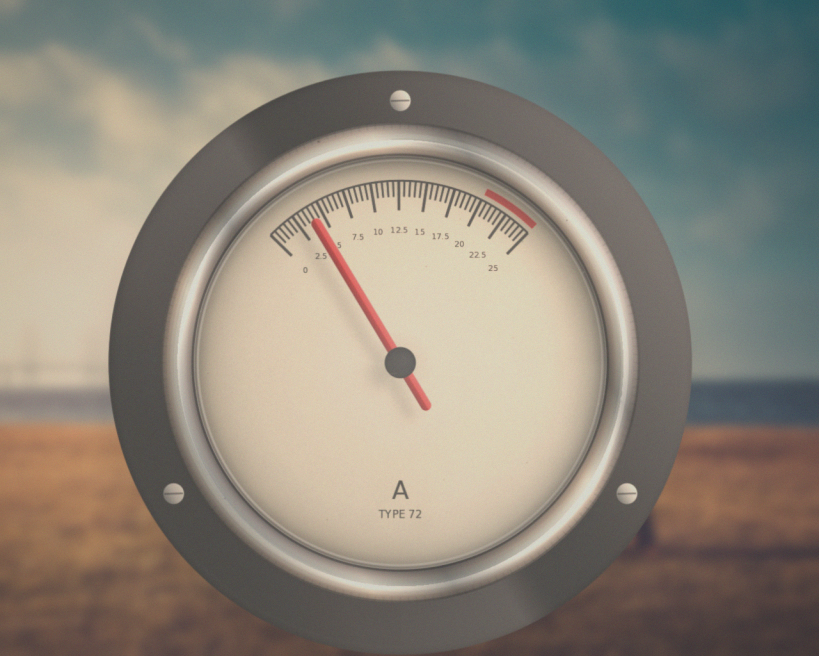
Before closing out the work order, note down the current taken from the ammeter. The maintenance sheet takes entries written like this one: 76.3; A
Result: 4; A
